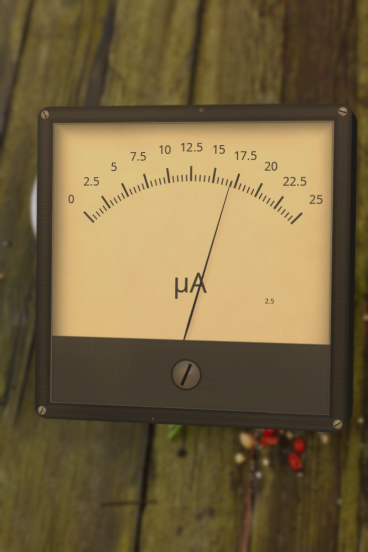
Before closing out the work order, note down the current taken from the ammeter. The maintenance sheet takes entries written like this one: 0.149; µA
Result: 17; µA
